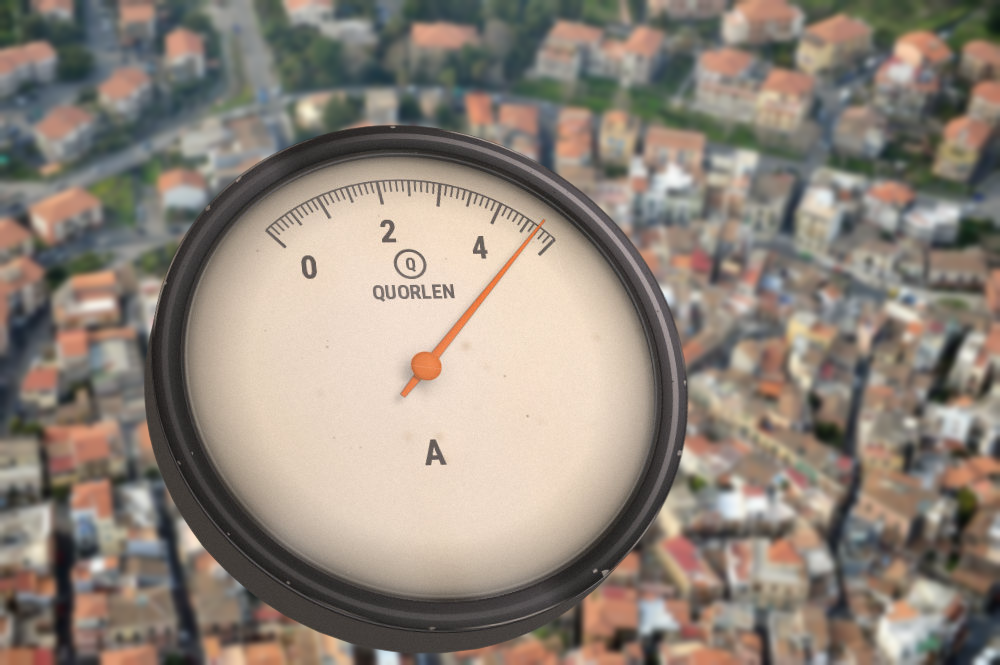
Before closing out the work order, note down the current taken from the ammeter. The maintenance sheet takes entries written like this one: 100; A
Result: 4.7; A
